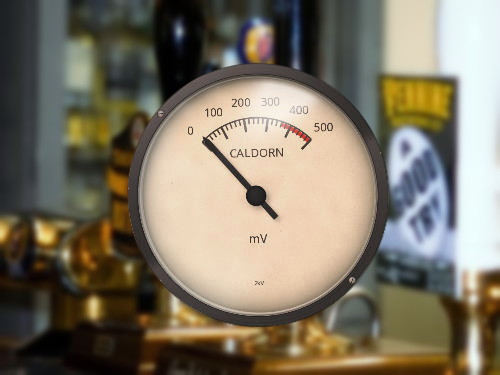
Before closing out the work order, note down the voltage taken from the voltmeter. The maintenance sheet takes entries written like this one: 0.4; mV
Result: 20; mV
